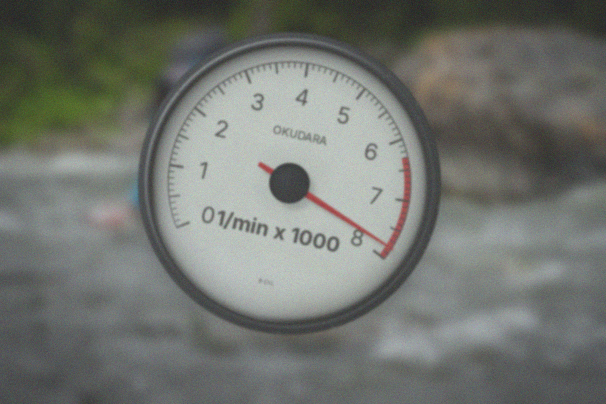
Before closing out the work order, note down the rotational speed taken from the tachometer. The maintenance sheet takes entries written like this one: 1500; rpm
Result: 7800; rpm
